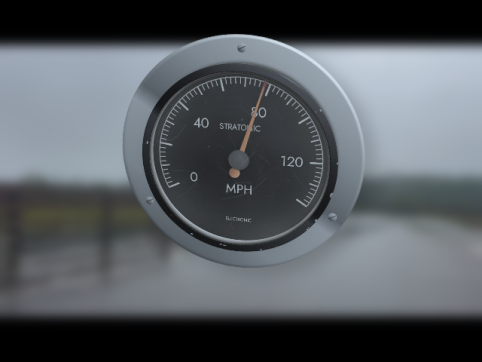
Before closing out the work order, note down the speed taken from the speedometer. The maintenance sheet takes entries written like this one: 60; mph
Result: 78; mph
